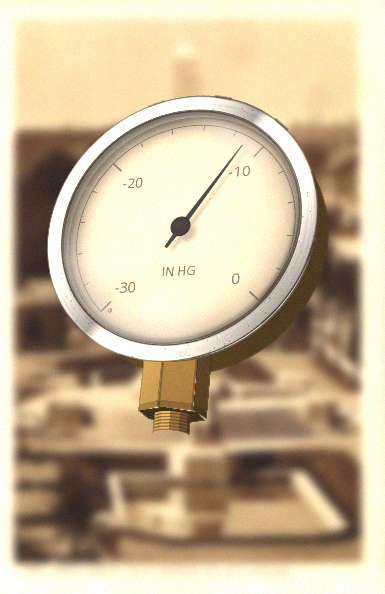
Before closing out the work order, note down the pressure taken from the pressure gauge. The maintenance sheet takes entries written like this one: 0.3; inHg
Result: -11; inHg
